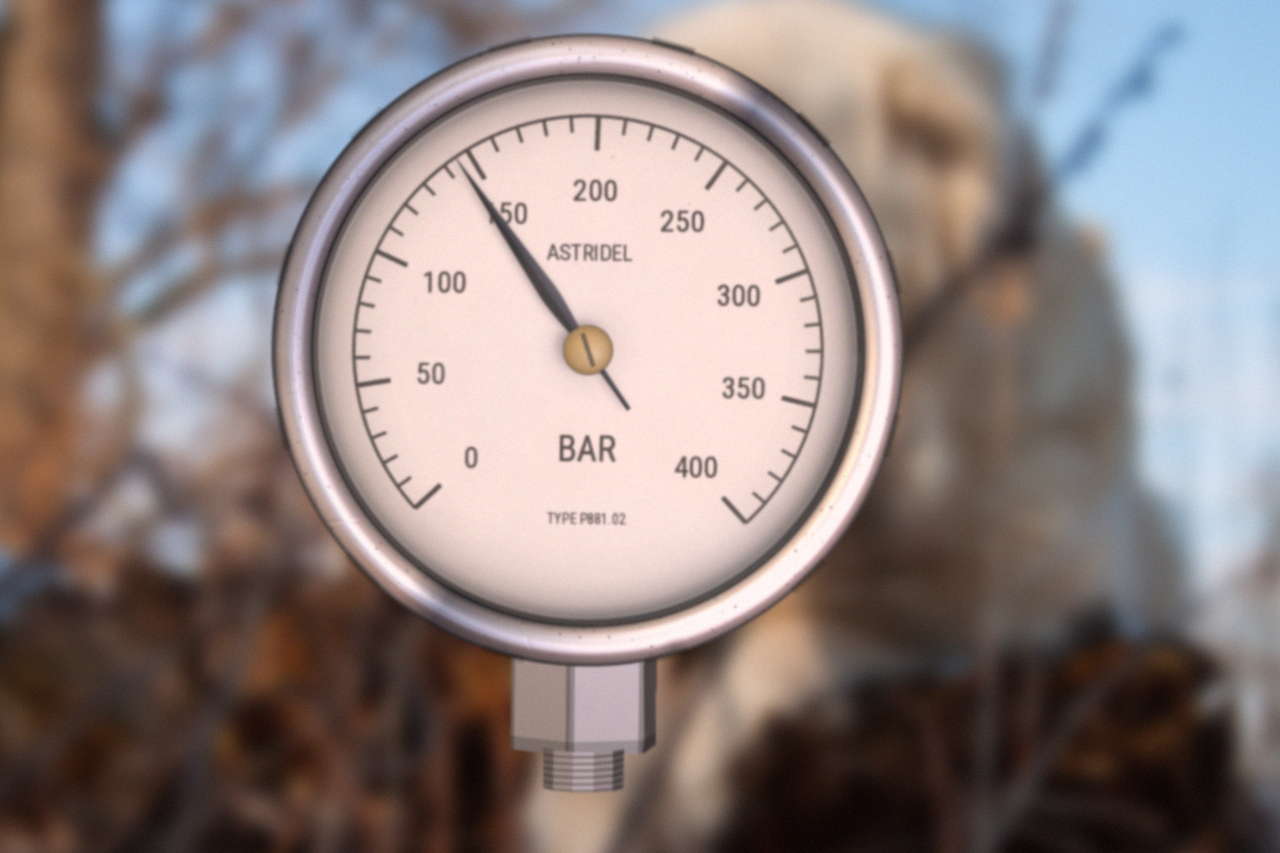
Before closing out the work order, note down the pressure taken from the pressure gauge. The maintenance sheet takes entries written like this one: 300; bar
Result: 145; bar
